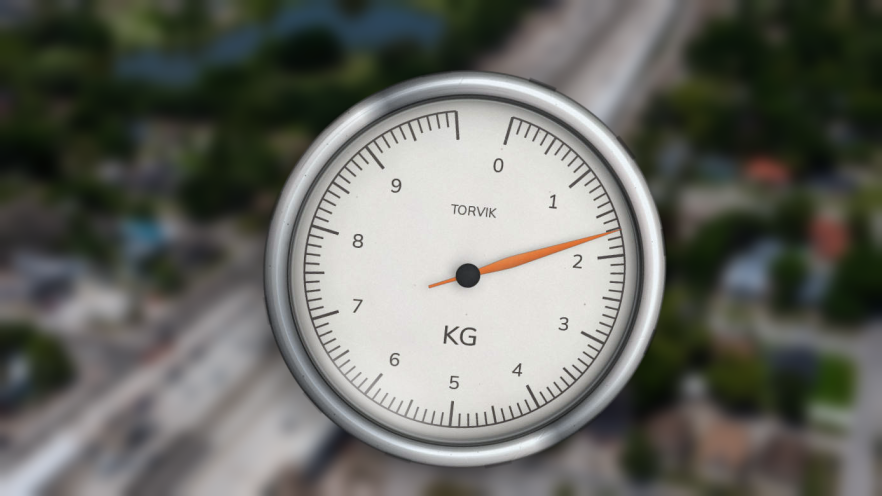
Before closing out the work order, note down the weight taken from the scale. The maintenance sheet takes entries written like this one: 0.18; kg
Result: 1.7; kg
